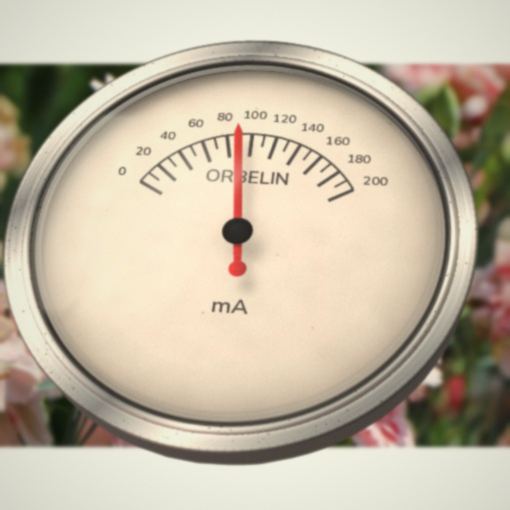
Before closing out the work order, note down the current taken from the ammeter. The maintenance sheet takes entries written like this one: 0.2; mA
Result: 90; mA
